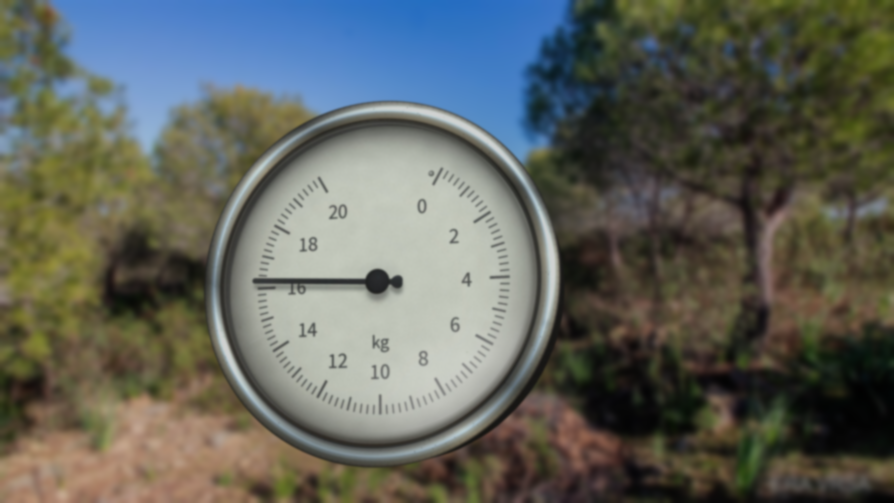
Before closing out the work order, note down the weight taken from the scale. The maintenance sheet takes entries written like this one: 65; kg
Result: 16.2; kg
